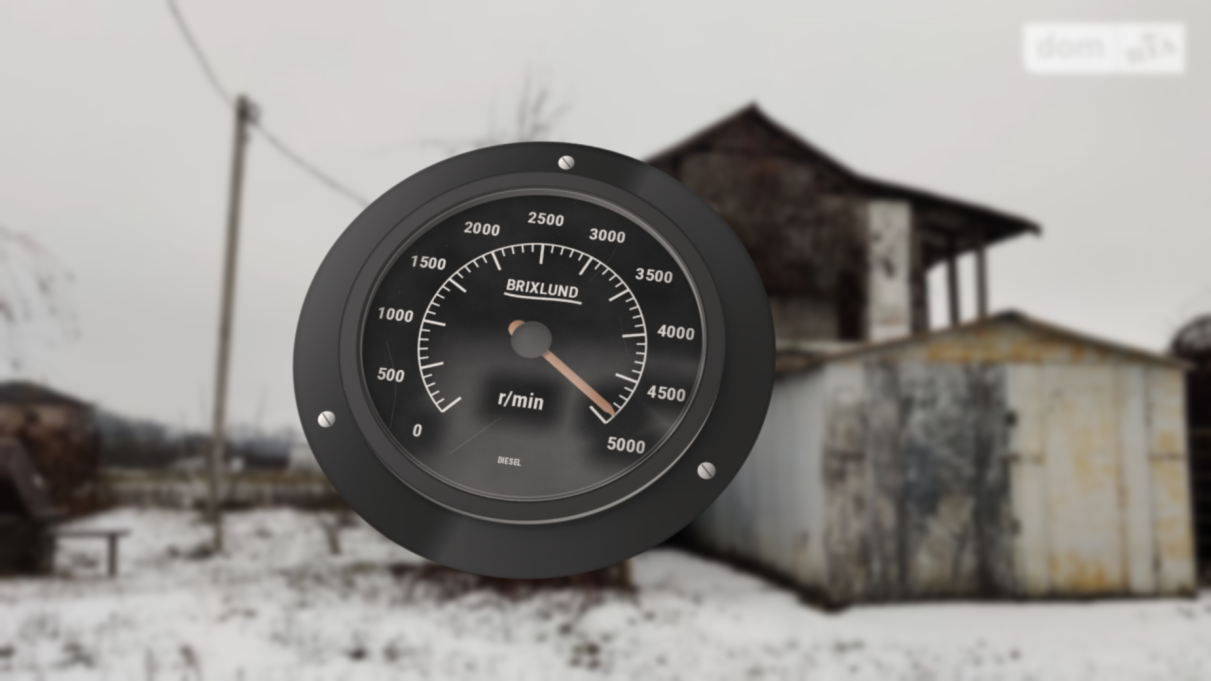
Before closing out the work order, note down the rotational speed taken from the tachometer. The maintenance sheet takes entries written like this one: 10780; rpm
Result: 4900; rpm
